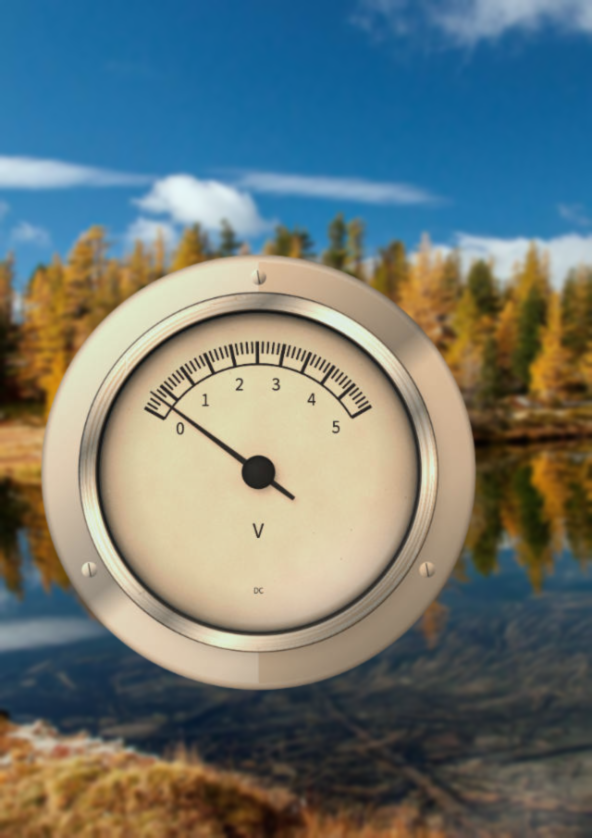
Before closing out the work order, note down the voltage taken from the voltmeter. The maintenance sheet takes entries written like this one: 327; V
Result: 0.3; V
